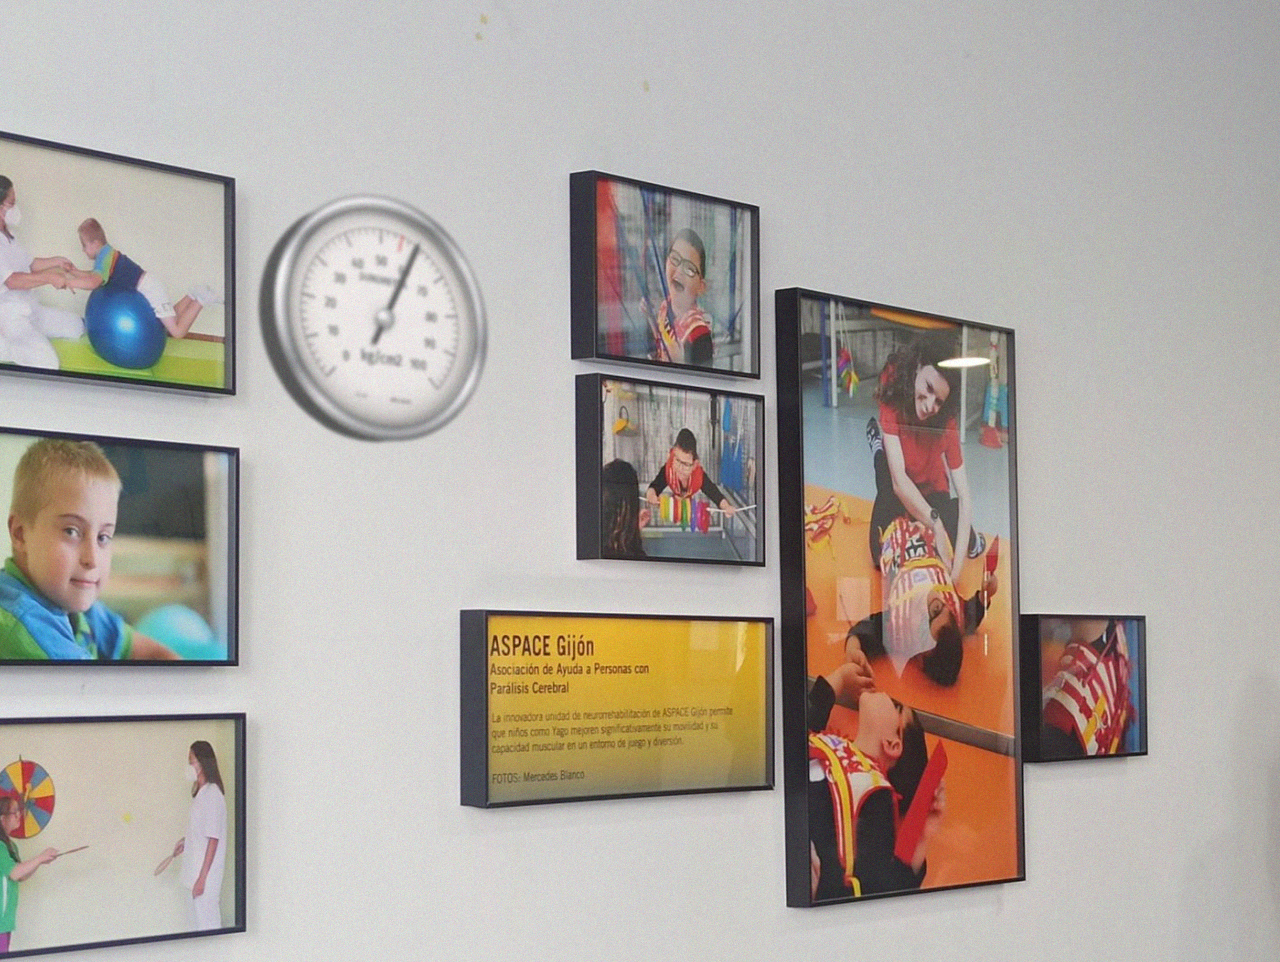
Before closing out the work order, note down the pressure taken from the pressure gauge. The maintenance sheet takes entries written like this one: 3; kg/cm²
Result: 60; kg/cm²
